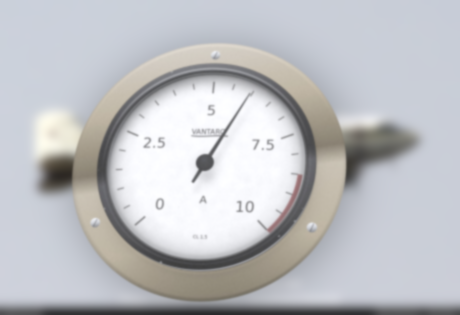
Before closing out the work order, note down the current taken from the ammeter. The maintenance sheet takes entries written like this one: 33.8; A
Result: 6; A
